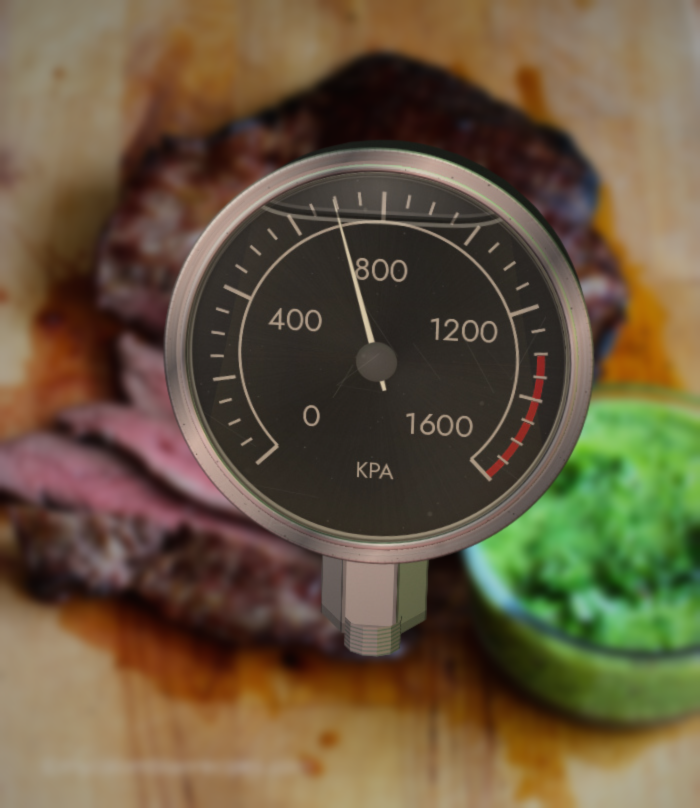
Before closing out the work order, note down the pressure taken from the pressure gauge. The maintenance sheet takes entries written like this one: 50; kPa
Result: 700; kPa
